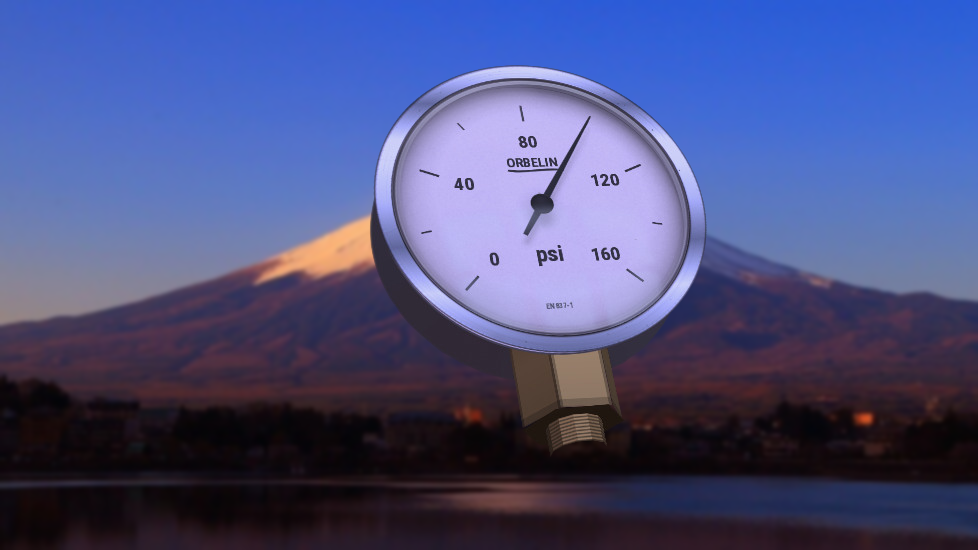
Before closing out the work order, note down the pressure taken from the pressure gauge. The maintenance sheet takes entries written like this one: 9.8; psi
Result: 100; psi
